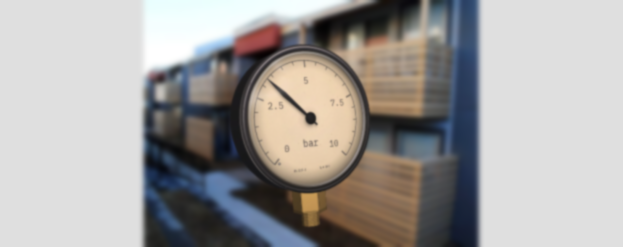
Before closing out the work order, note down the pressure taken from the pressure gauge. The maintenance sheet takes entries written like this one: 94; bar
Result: 3.25; bar
